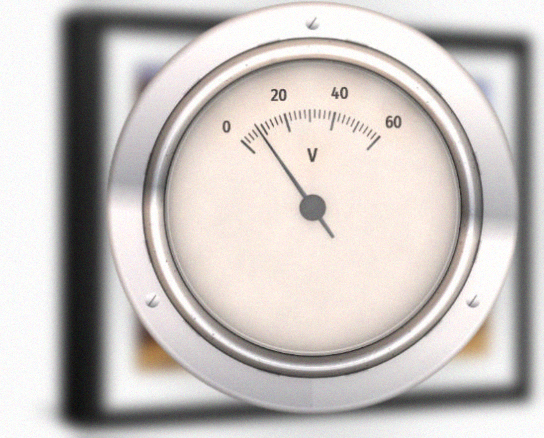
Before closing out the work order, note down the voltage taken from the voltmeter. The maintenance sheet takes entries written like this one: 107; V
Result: 8; V
